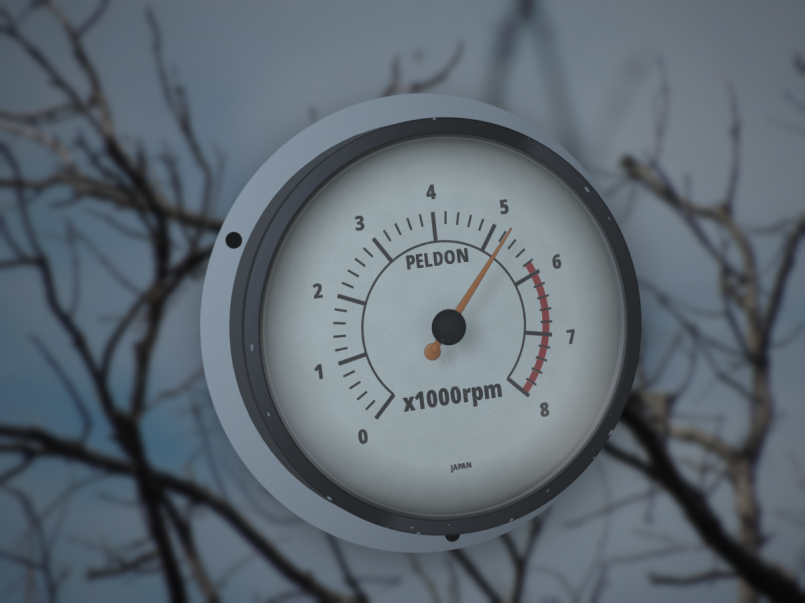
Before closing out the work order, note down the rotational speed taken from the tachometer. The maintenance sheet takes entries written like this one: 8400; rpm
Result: 5200; rpm
